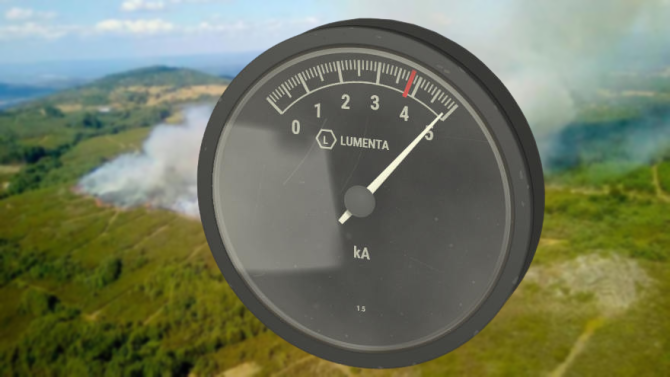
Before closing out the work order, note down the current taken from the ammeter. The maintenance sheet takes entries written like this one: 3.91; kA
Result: 4.9; kA
